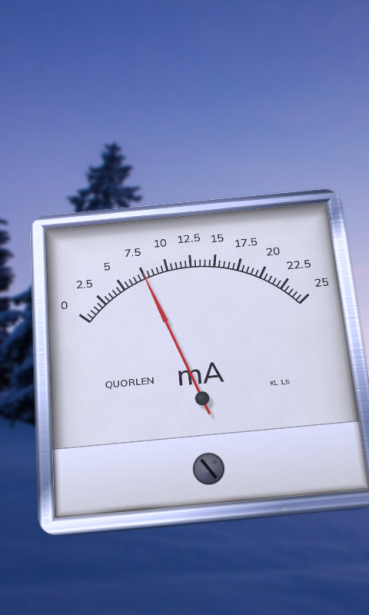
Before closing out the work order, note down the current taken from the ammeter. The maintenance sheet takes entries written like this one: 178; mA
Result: 7.5; mA
